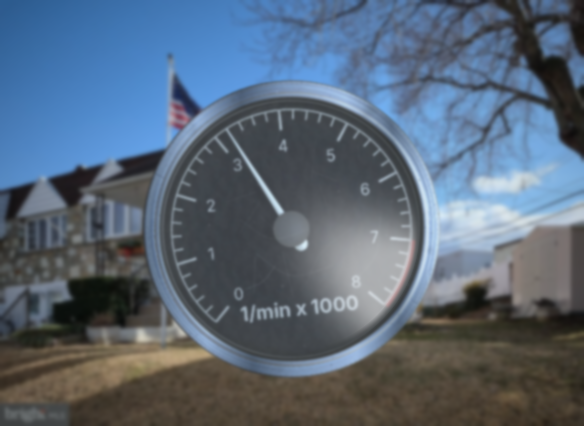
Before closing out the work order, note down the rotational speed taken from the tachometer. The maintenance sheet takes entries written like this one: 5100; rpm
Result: 3200; rpm
